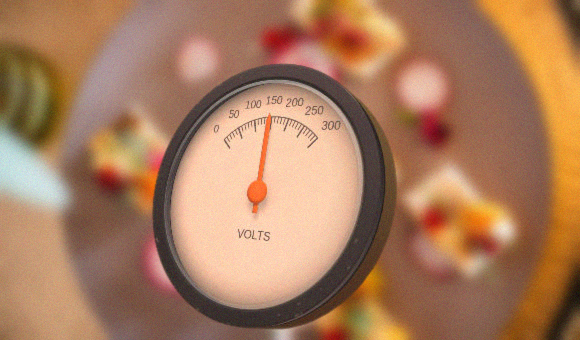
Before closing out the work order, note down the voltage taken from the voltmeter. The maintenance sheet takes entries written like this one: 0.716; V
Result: 150; V
